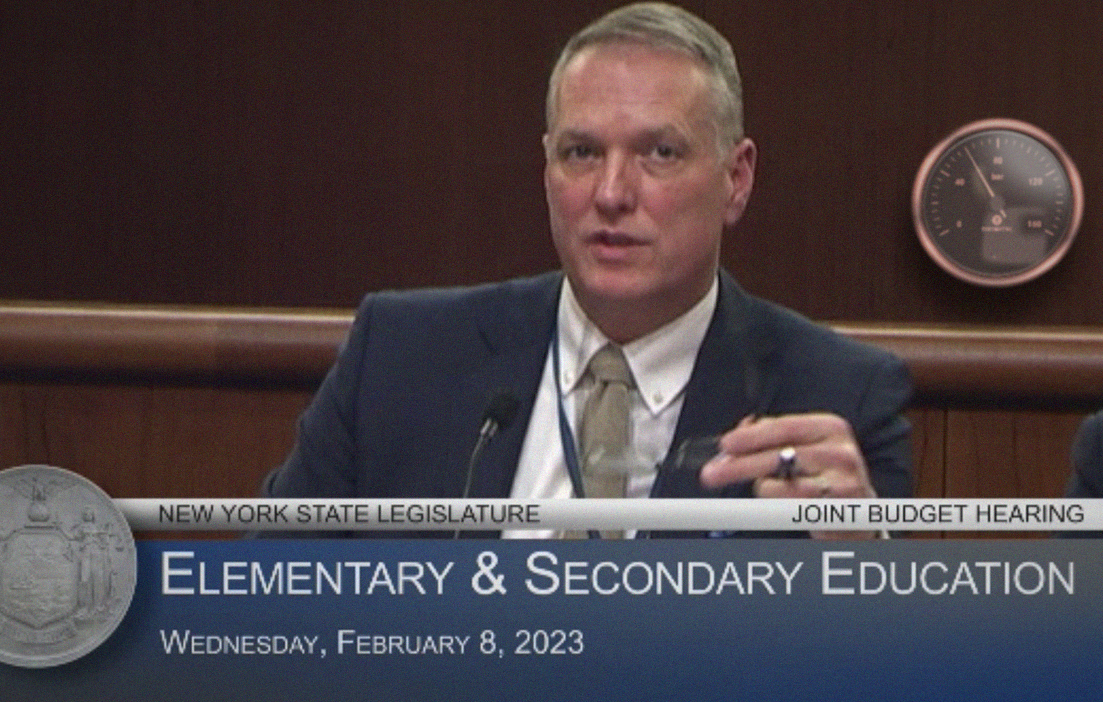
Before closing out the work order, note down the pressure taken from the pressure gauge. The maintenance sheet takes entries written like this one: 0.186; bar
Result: 60; bar
